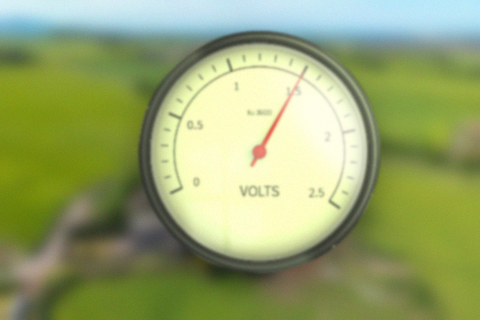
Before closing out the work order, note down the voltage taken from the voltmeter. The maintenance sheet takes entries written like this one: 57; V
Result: 1.5; V
